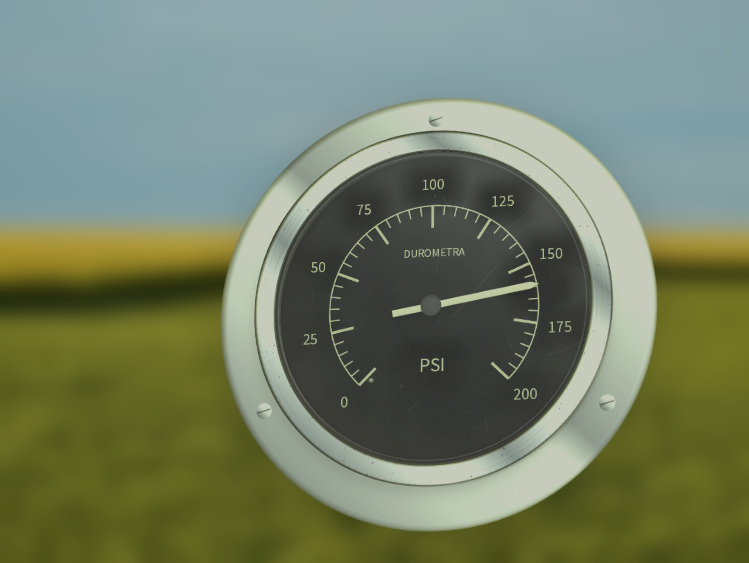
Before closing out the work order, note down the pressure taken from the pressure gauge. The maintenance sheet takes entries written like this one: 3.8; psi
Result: 160; psi
